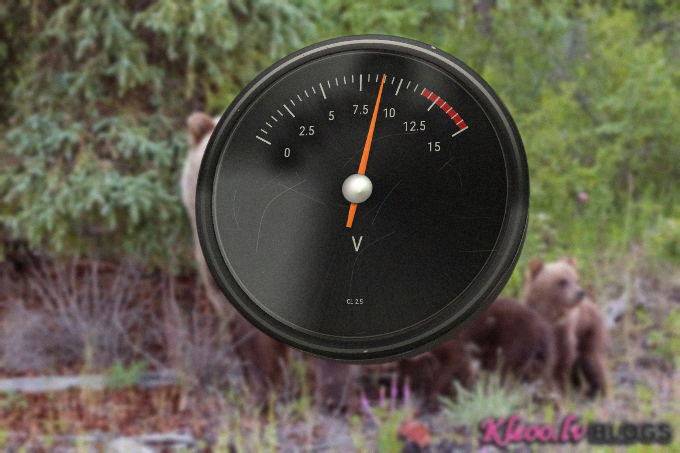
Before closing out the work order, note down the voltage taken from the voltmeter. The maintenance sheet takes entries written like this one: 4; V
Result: 9; V
